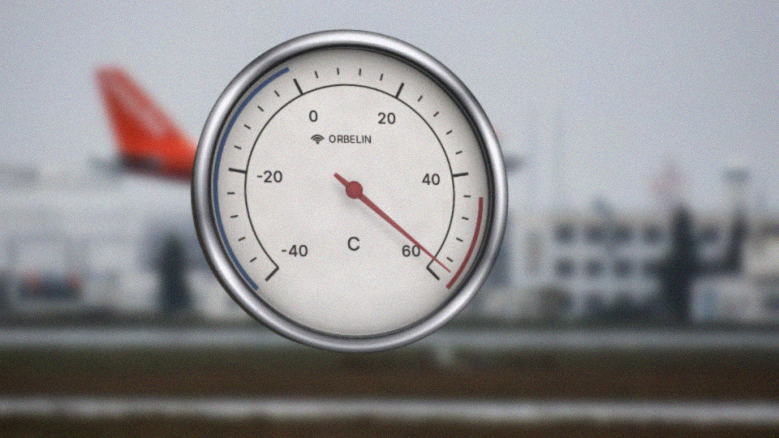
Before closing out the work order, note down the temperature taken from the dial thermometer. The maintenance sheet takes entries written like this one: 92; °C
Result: 58; °C
